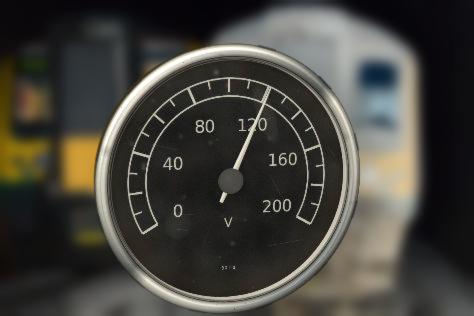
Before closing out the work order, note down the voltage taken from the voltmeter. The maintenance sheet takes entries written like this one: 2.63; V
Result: 120; V
